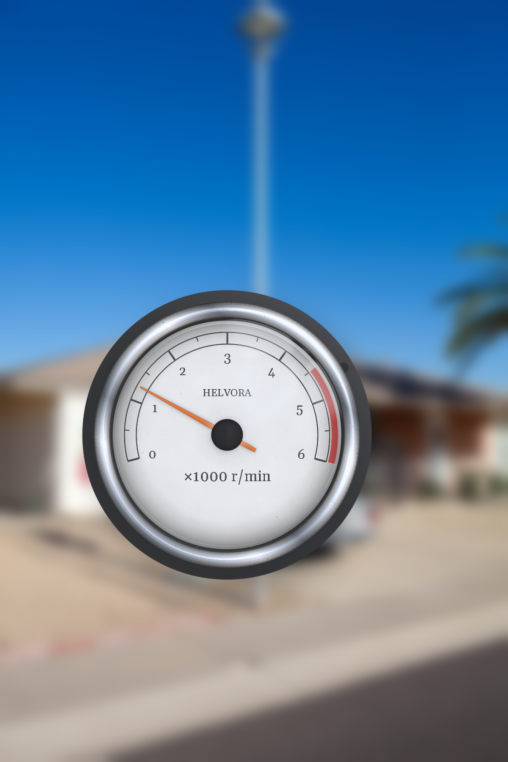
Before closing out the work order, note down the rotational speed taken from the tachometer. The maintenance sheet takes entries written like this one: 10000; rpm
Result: 1250; rpm
